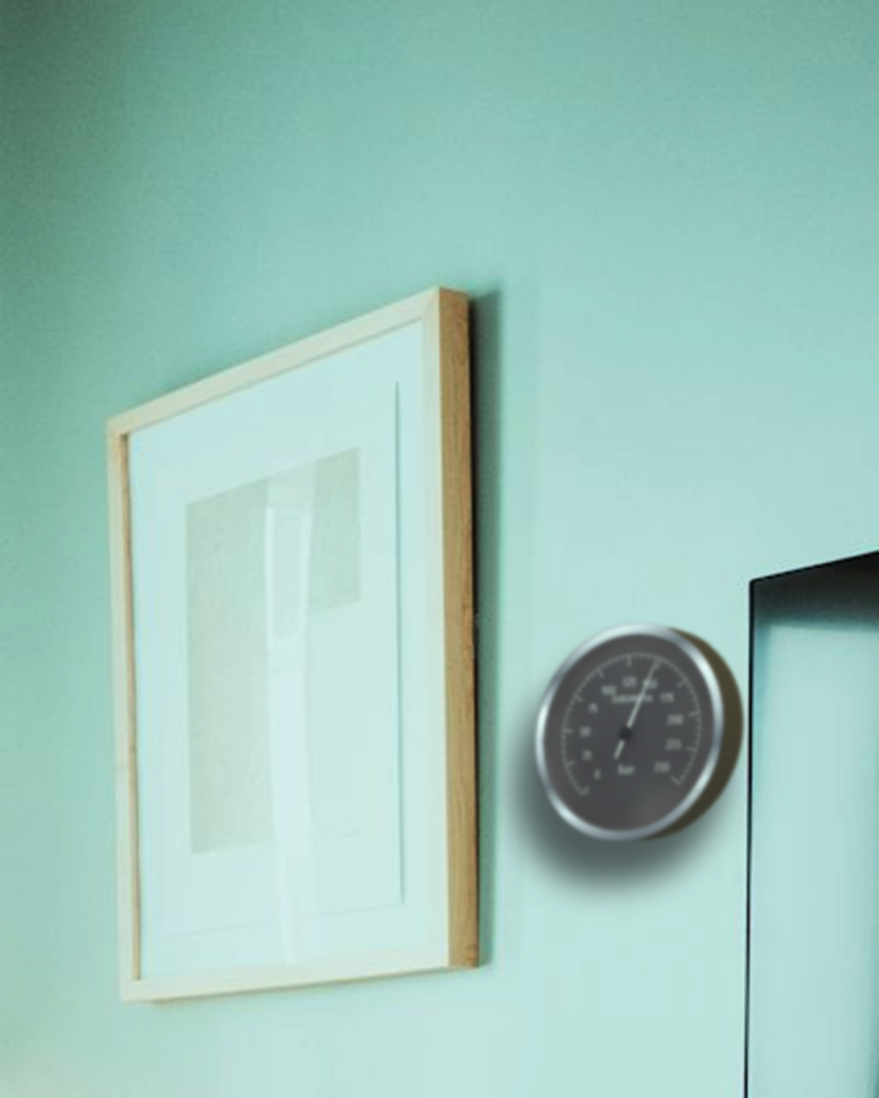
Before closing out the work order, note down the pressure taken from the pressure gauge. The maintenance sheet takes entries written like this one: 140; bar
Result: 150; bar
